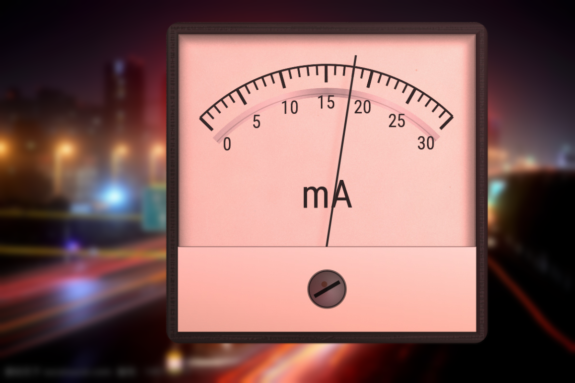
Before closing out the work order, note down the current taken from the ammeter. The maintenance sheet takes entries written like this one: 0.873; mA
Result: 18; mA
